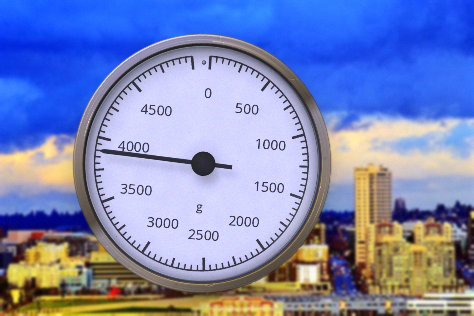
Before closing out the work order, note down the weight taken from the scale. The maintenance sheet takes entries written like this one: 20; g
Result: 3900; g
